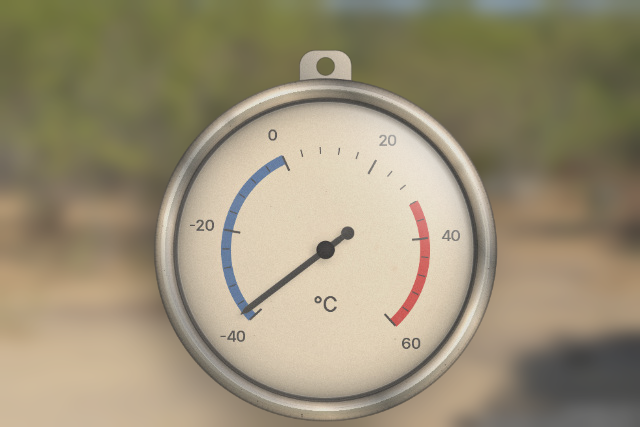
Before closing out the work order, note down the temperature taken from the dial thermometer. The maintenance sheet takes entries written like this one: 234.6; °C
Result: -38; °C
